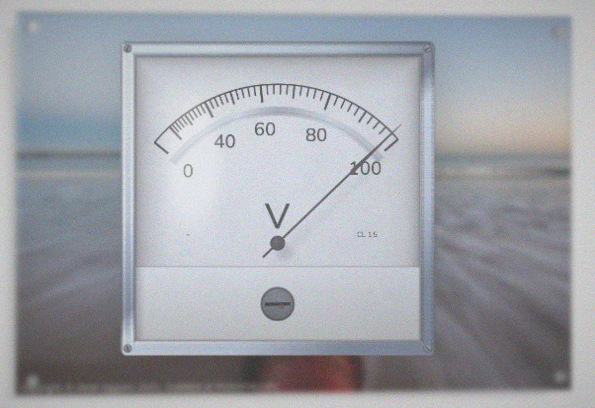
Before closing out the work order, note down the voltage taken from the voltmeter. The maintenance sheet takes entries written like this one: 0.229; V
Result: 98; V
